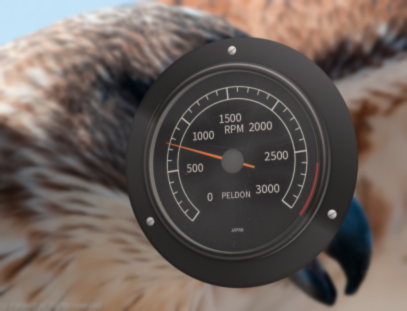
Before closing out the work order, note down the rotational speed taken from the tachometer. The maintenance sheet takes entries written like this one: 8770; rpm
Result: 750; rpm
